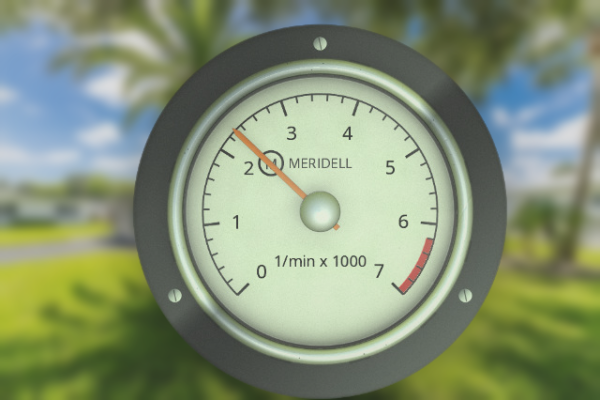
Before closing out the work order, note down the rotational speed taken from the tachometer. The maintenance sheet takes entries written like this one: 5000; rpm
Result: 2300; rpm
